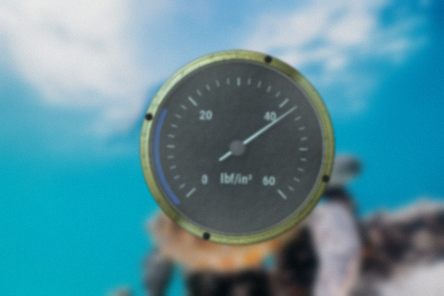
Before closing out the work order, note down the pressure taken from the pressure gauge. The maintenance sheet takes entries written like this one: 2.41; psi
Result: 42; psi
